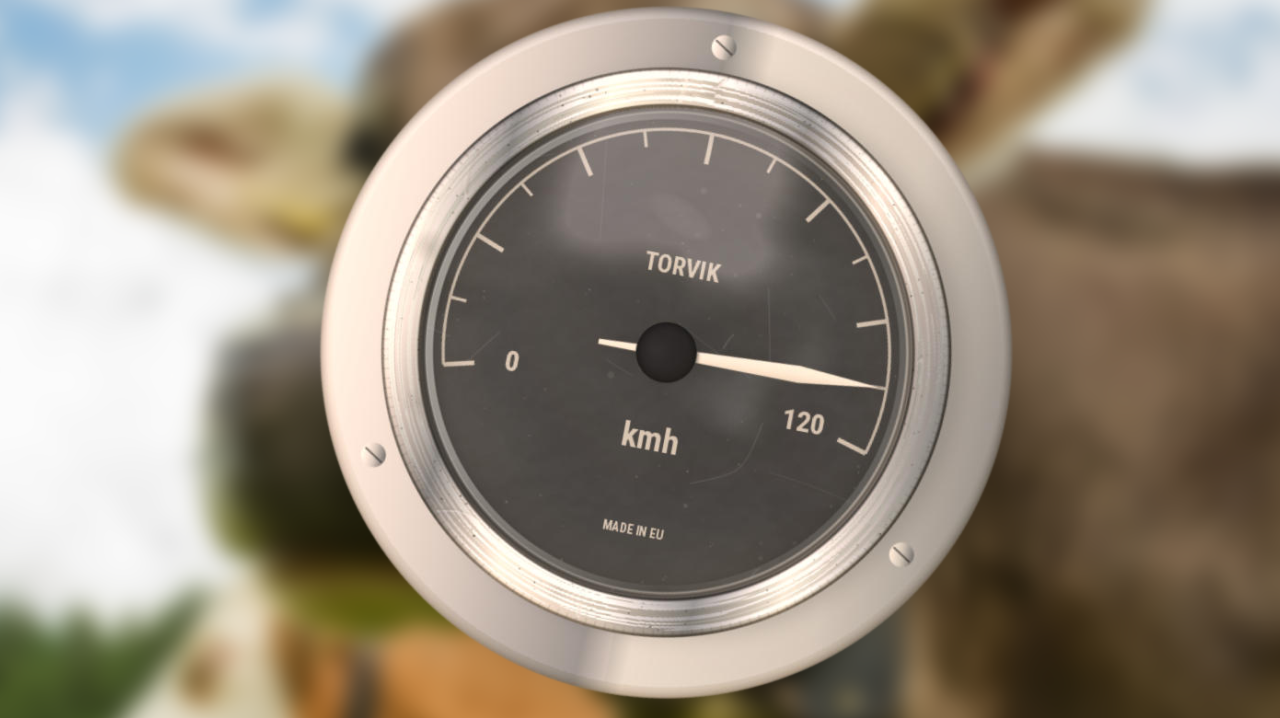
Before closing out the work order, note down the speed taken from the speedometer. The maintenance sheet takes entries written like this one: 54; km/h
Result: 110; km/h
